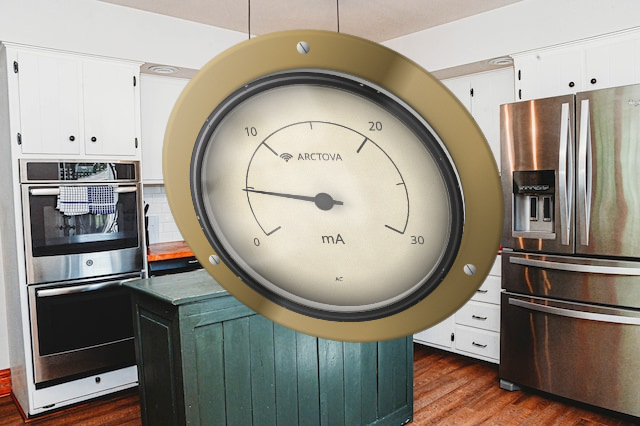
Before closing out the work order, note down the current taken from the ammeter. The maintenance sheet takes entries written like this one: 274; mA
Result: 5; mA
